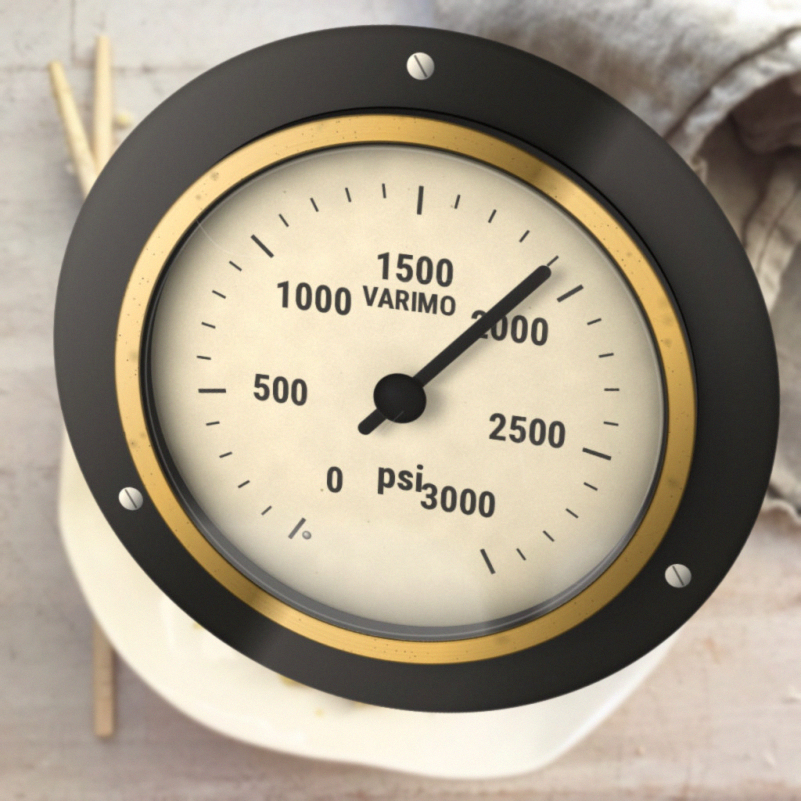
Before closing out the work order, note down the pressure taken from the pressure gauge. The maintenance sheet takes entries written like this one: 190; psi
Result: 1900; psi
